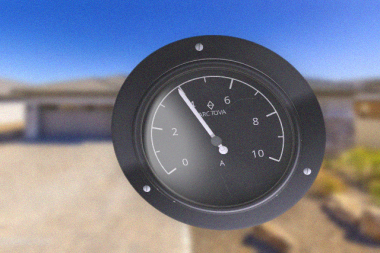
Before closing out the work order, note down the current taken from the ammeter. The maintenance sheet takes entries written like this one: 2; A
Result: 4; A
